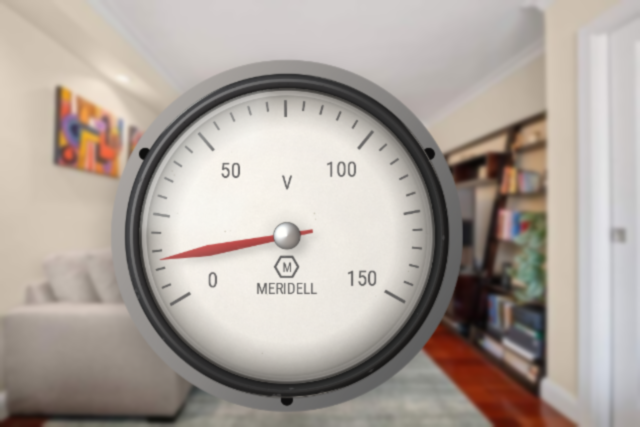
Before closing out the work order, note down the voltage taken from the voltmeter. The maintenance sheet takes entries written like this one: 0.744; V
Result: 12.5; V
